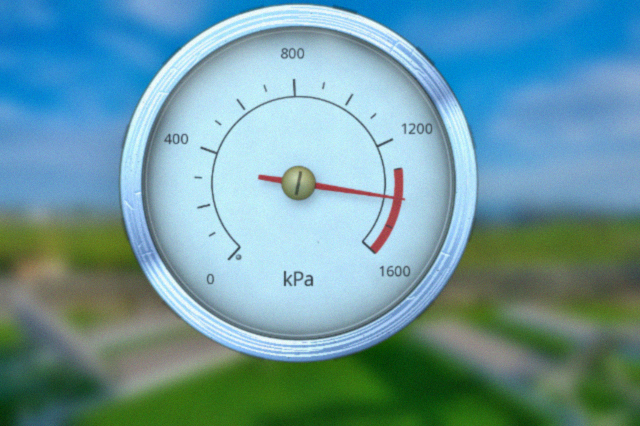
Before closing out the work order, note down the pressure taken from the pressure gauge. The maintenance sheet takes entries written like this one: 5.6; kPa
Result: 1400; kPa
